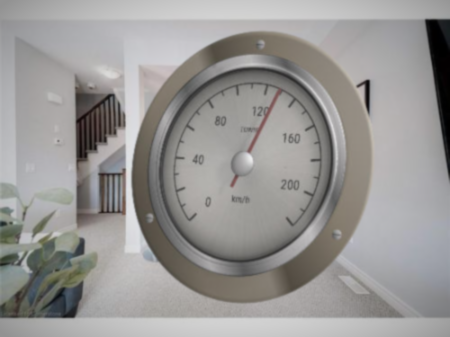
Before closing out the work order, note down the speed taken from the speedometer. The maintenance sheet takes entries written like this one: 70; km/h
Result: 130; km/h
